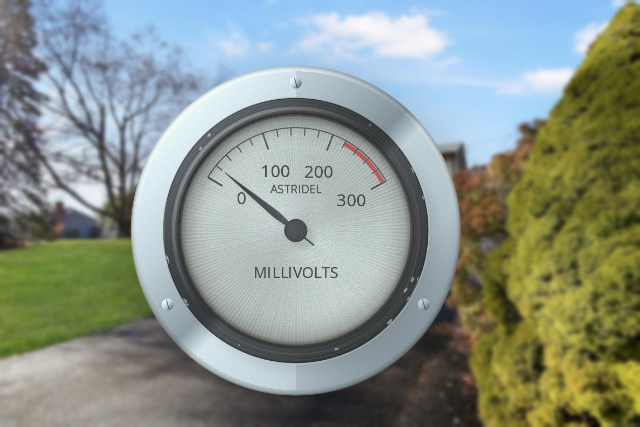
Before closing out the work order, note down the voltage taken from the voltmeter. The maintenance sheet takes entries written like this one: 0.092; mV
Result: 20; mV
